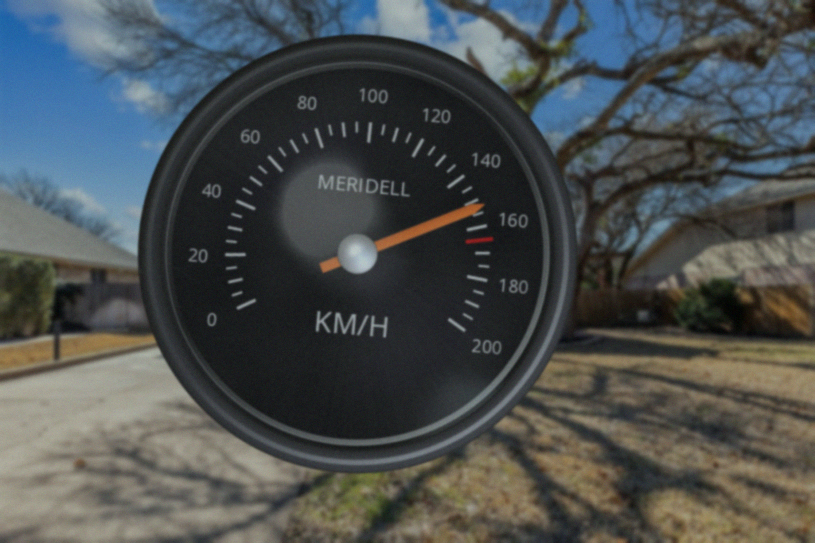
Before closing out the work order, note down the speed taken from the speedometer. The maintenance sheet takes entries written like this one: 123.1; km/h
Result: 152.5; km/h
